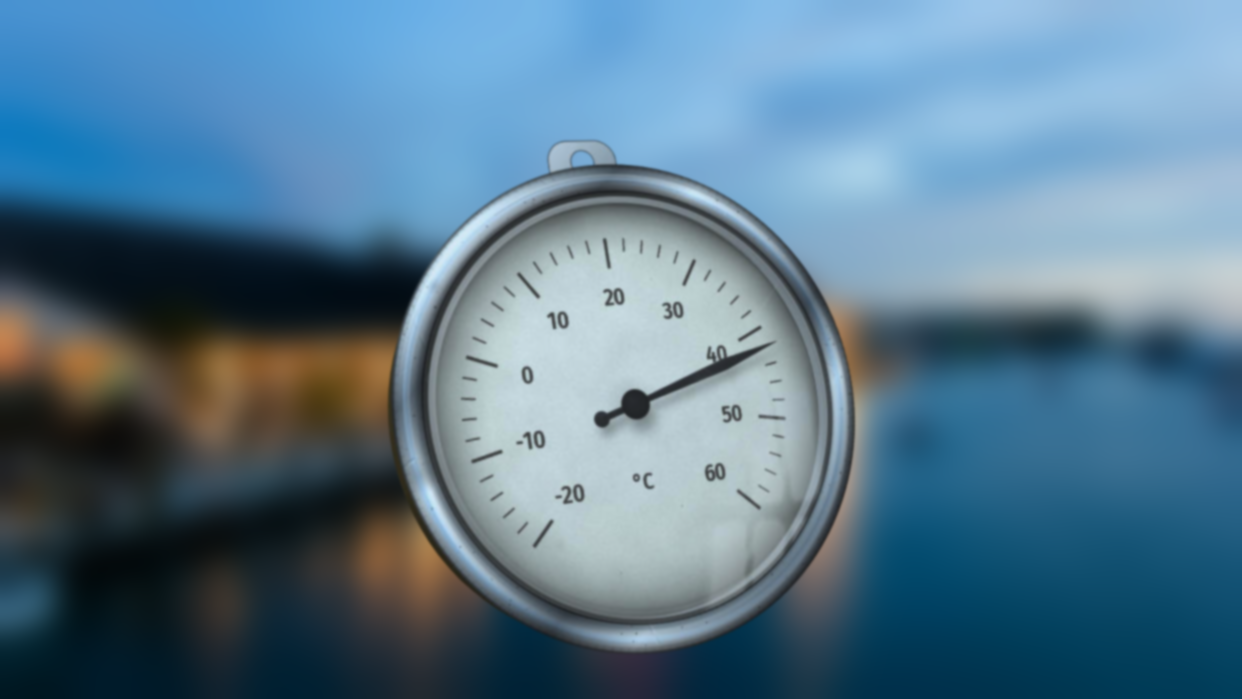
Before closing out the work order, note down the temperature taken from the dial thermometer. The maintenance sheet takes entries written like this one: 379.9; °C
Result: 42; °C
